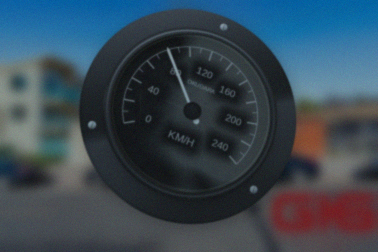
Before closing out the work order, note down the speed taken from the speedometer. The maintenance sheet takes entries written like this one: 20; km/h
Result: 80; km/h
